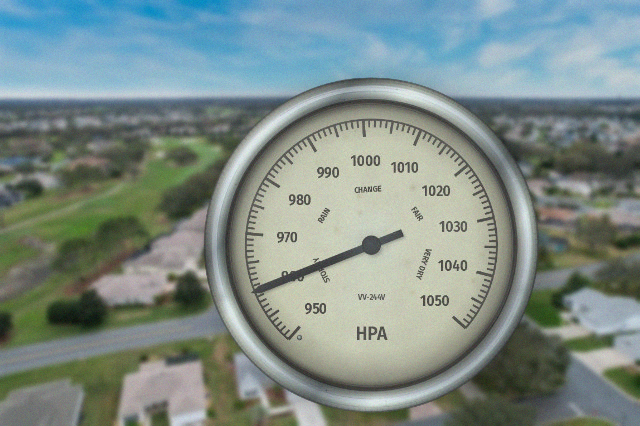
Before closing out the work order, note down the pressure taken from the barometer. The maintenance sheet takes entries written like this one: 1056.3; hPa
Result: 960; hPa
